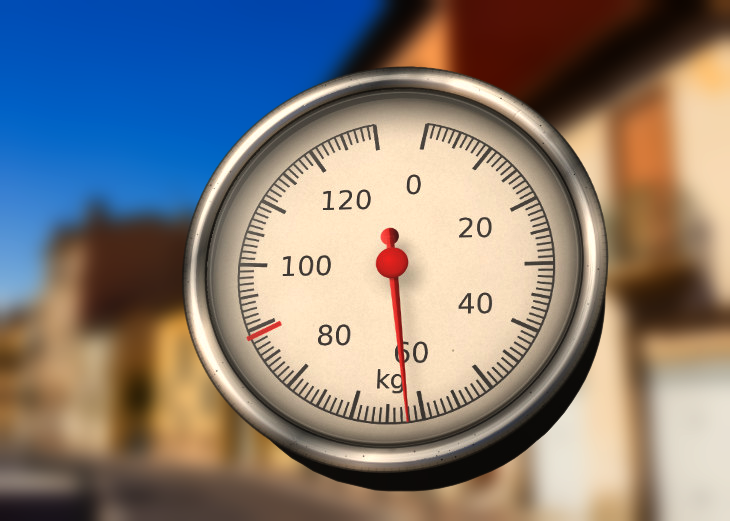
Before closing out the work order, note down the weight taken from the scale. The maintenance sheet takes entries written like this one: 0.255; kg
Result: 62; kg
